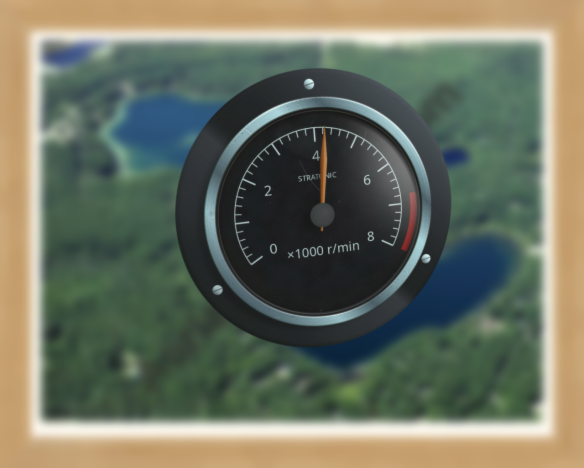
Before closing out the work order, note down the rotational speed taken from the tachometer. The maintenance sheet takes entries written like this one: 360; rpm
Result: 4200; rpm
